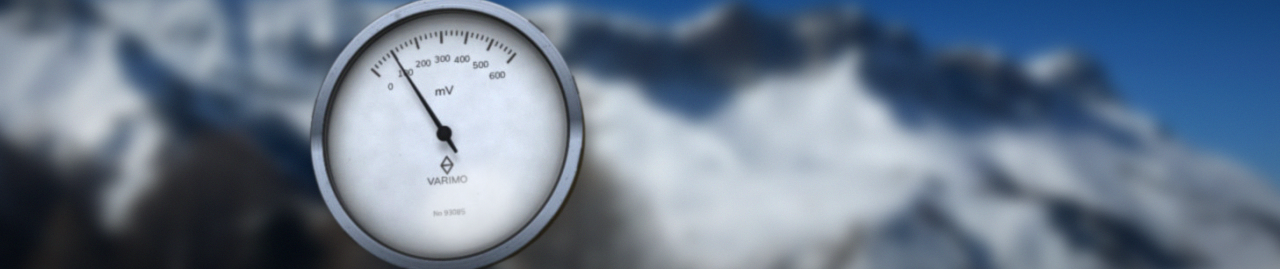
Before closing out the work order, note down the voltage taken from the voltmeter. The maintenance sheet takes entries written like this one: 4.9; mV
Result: 100; mV
